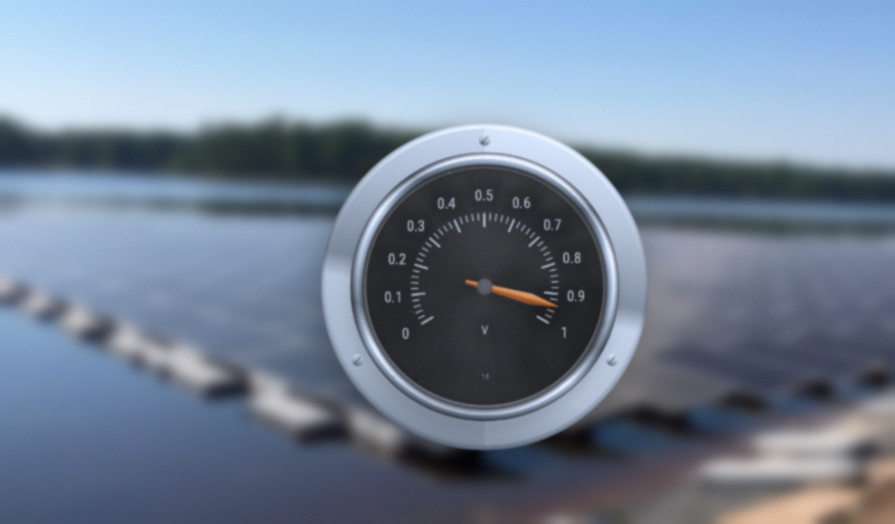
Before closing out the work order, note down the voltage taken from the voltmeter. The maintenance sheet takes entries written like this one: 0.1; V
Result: 0.94; V
